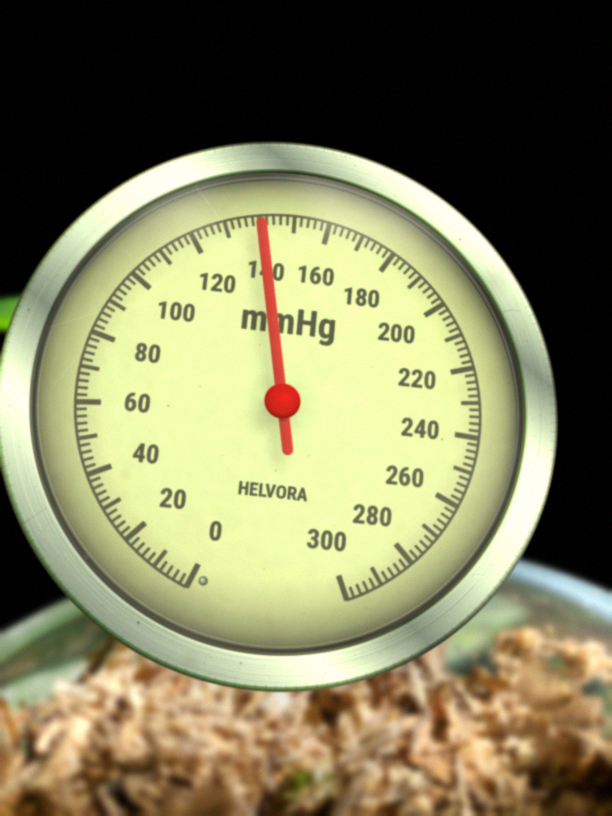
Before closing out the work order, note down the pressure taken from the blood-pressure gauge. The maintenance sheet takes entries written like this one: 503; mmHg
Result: 140; mmHg
